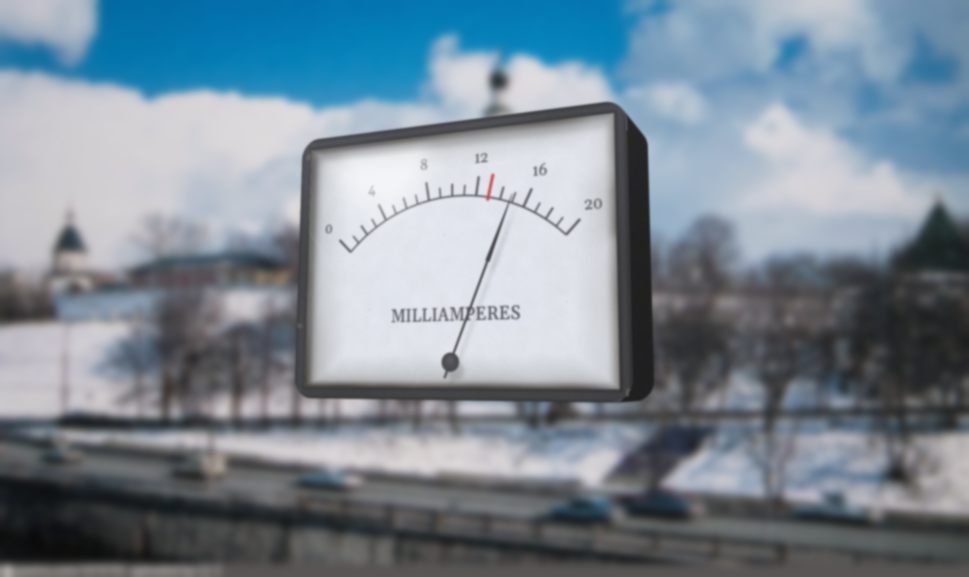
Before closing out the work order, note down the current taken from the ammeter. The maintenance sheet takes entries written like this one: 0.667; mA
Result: 15; mA
